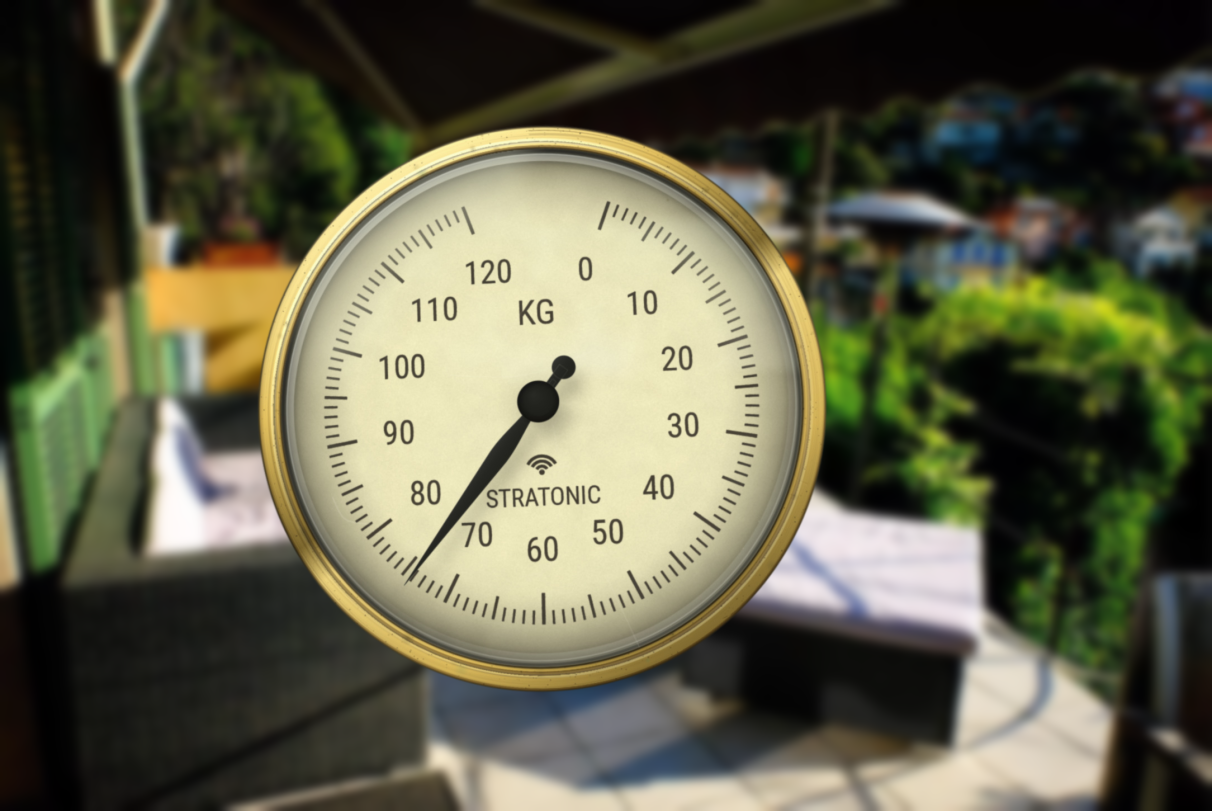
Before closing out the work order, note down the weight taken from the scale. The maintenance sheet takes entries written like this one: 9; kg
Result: 74; kg
